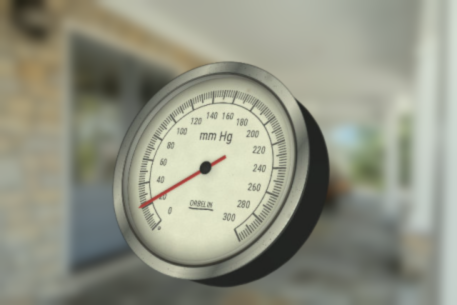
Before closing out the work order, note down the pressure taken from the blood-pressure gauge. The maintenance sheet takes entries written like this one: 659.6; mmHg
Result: 20; mmHg
